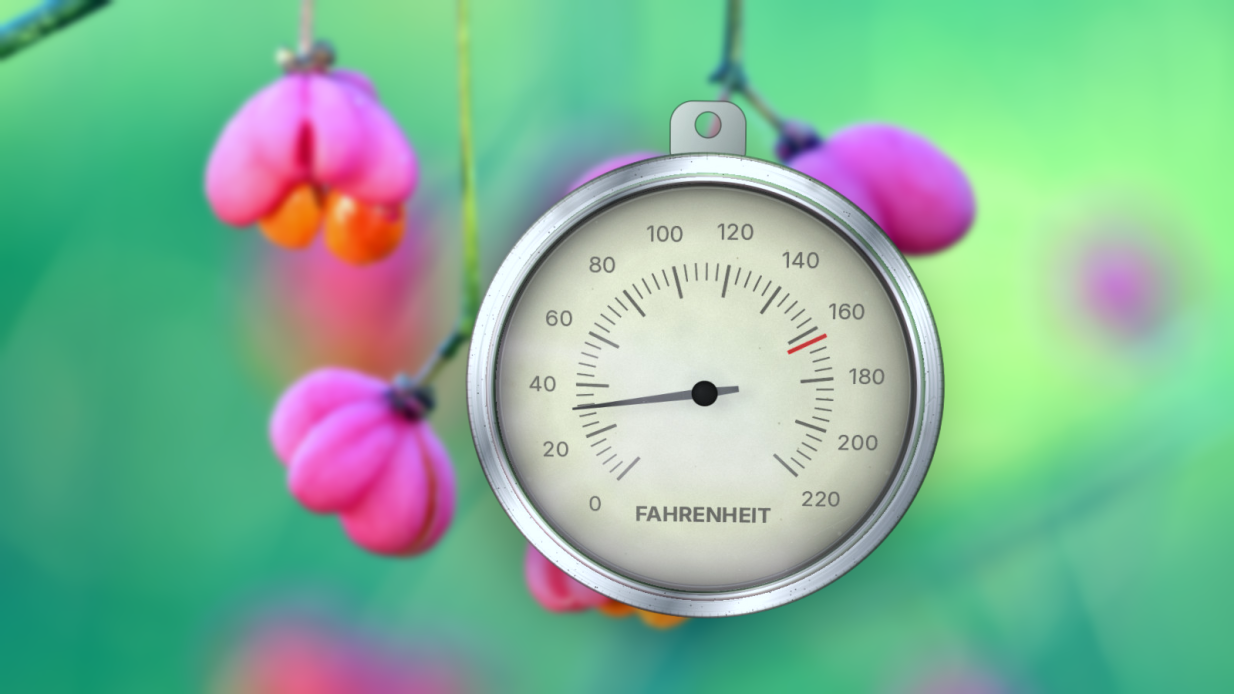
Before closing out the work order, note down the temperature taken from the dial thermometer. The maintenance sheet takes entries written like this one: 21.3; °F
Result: 32; °F
